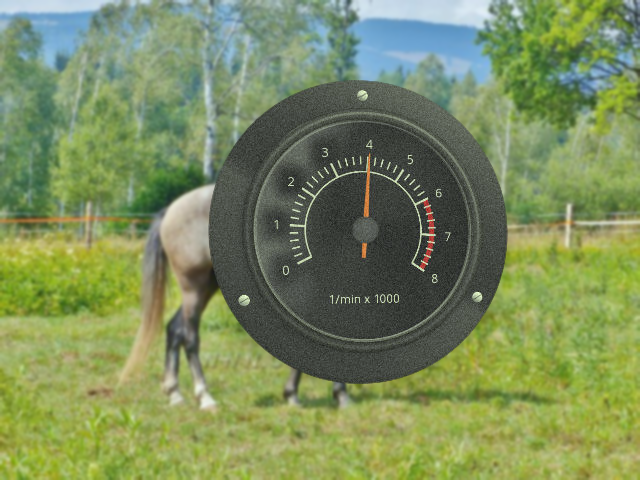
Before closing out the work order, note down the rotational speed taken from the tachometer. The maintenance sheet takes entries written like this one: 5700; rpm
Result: 4000; rpm
